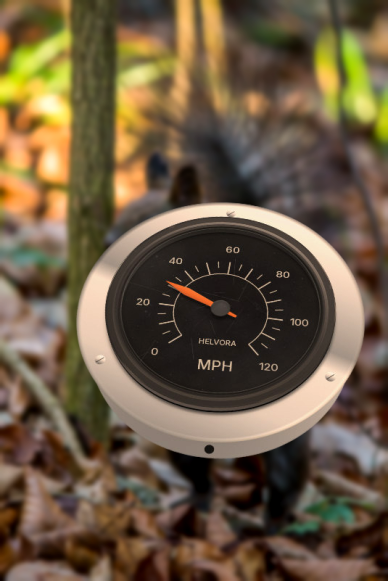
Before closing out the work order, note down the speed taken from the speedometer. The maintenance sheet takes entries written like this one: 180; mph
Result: 30; mph
